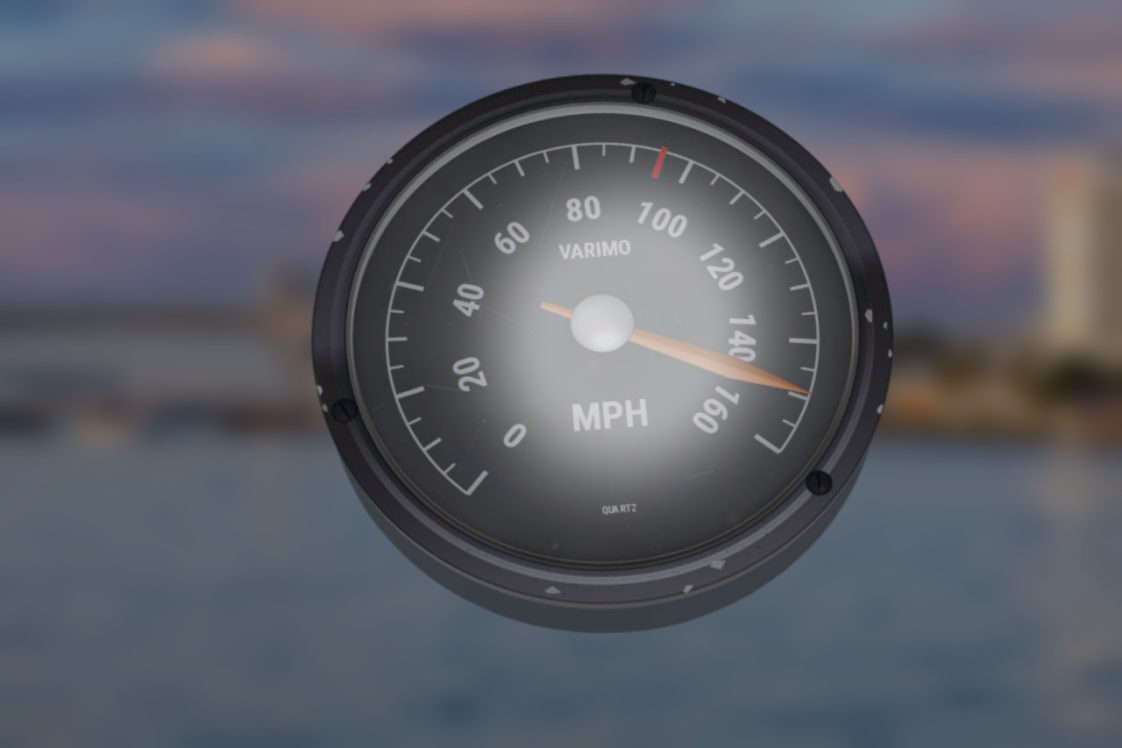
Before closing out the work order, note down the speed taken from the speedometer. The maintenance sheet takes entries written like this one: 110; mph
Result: 150; mph
